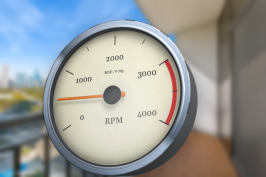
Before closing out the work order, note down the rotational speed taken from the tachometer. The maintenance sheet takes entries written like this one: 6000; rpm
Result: 500; rpm
